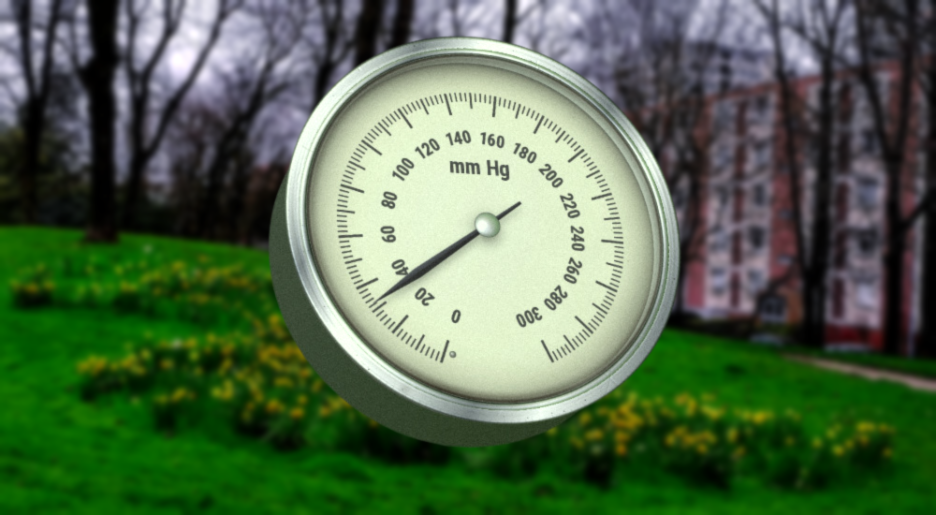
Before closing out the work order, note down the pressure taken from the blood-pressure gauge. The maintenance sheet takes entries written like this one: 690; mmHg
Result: 32; mmHg
